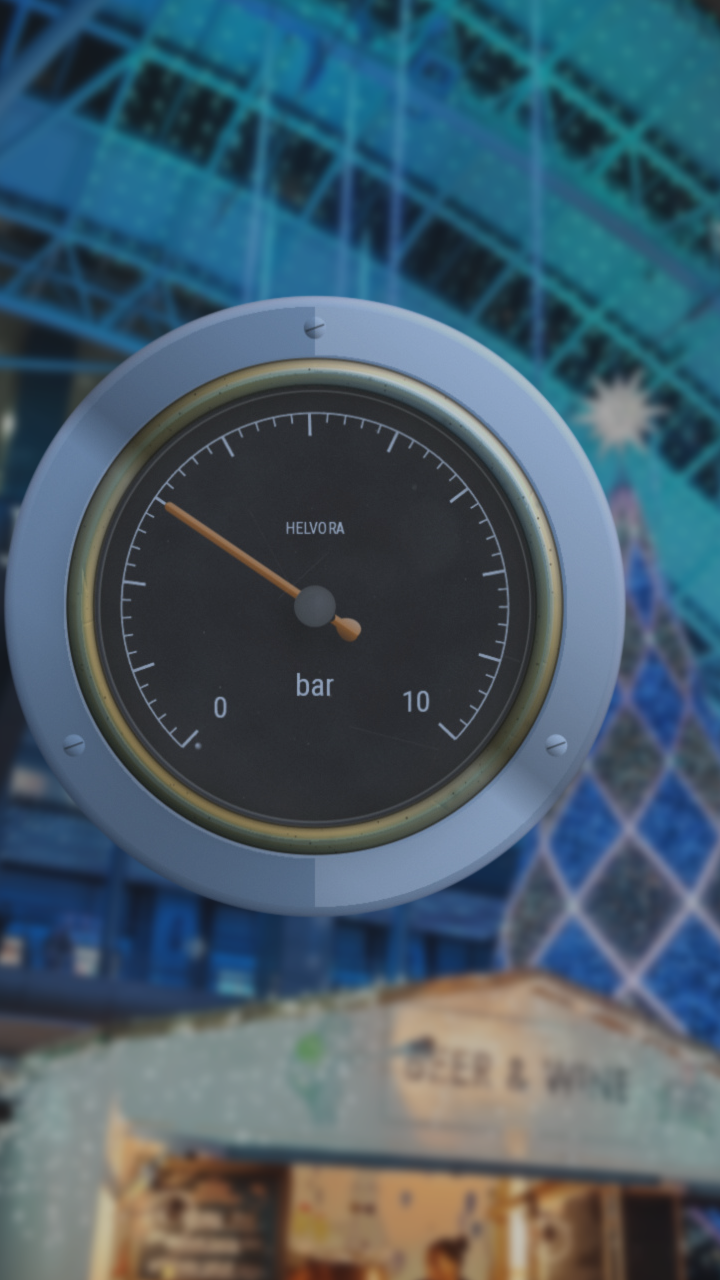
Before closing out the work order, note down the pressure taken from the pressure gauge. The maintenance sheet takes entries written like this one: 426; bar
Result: 3; bar
